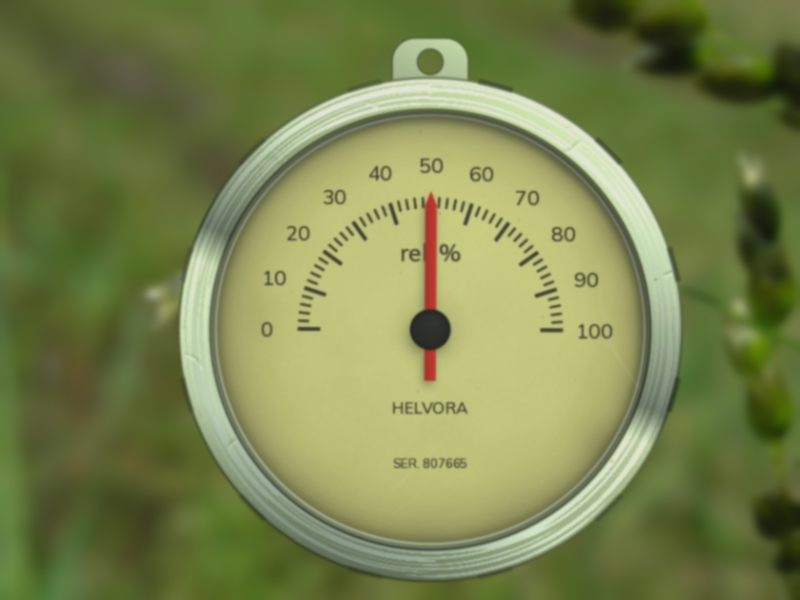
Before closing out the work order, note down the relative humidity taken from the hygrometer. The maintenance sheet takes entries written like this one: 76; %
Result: 50; %
